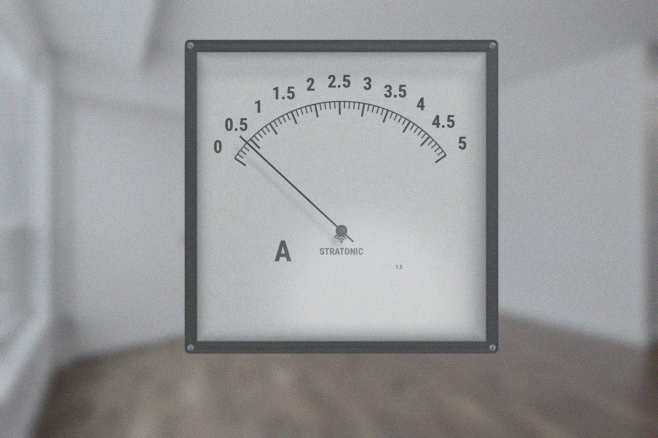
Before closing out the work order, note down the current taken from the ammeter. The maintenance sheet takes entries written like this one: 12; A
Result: 0.4; A
